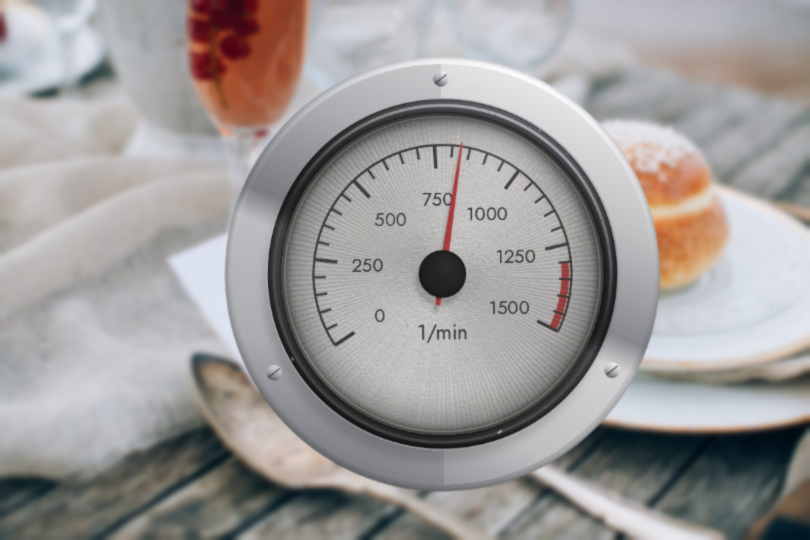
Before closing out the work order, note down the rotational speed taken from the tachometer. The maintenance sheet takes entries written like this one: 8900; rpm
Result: 825; rpm
